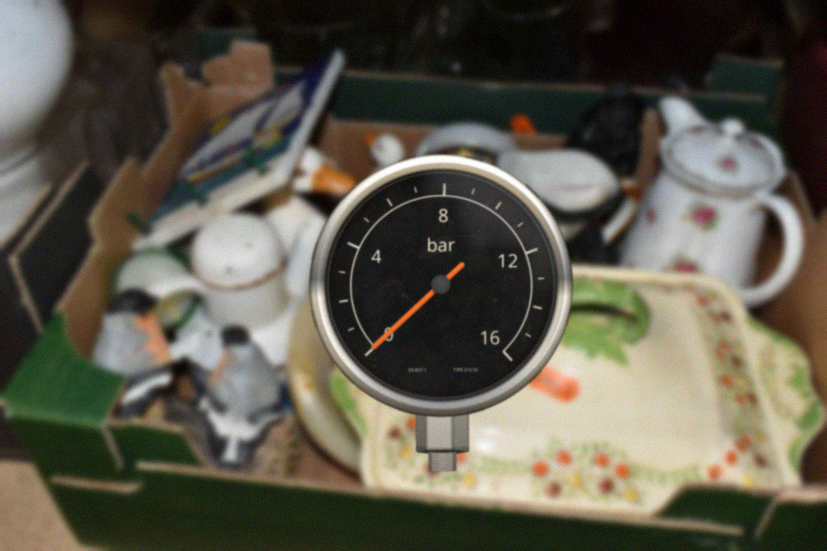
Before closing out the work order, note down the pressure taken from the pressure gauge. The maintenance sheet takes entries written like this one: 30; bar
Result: 0; bar
